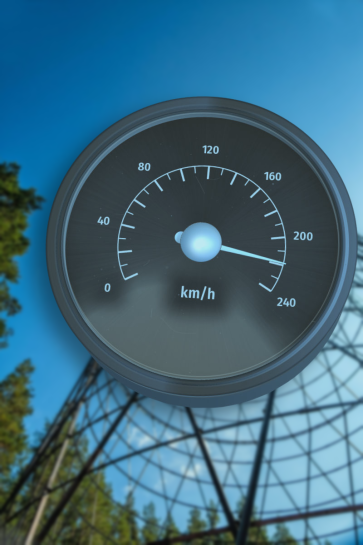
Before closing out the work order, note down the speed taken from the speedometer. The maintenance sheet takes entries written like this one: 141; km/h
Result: 220; km/h
